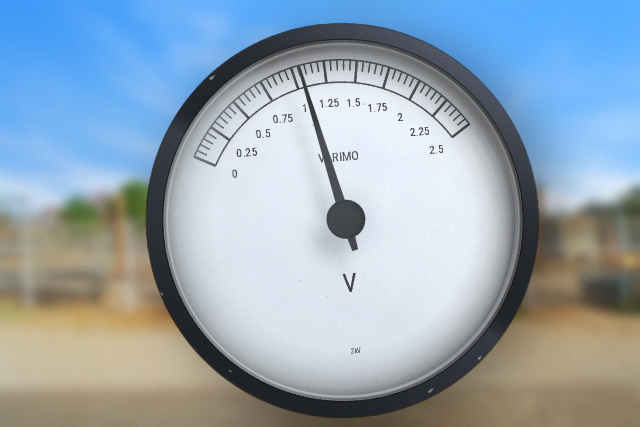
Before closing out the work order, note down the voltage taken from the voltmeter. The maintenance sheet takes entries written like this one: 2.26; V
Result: 1.05; V
